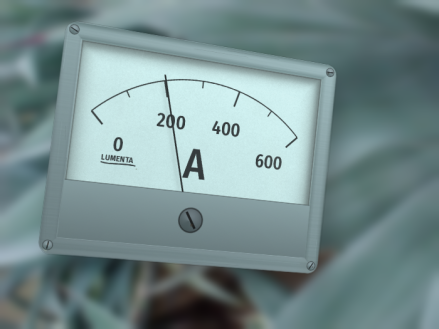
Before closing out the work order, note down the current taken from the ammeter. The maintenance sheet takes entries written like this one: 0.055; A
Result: 200; A
